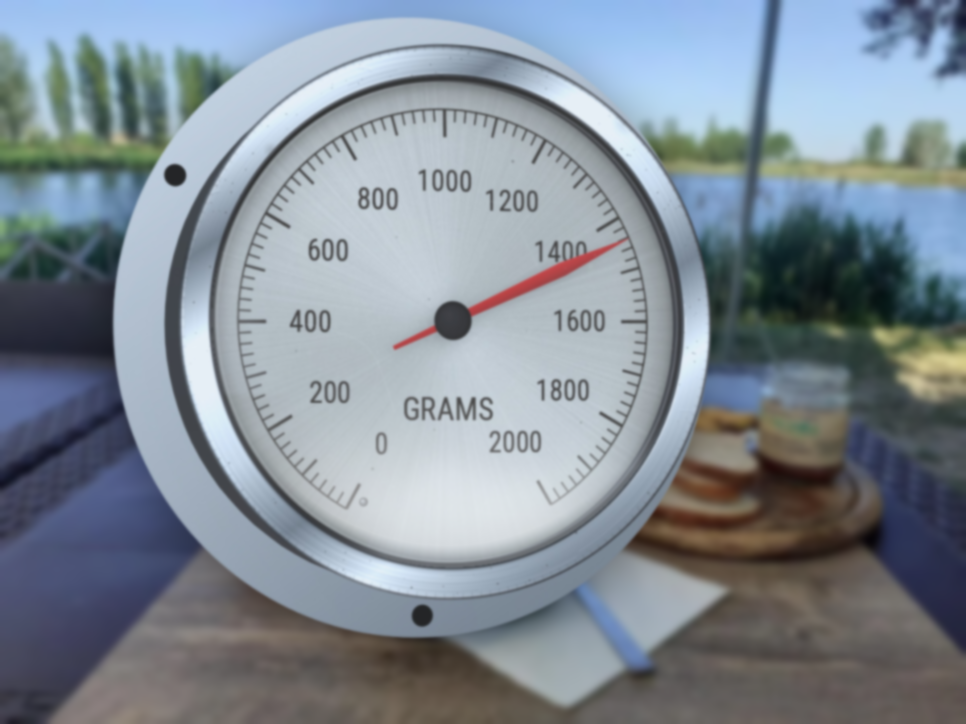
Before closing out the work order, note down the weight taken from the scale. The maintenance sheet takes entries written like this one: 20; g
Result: 1440; g
